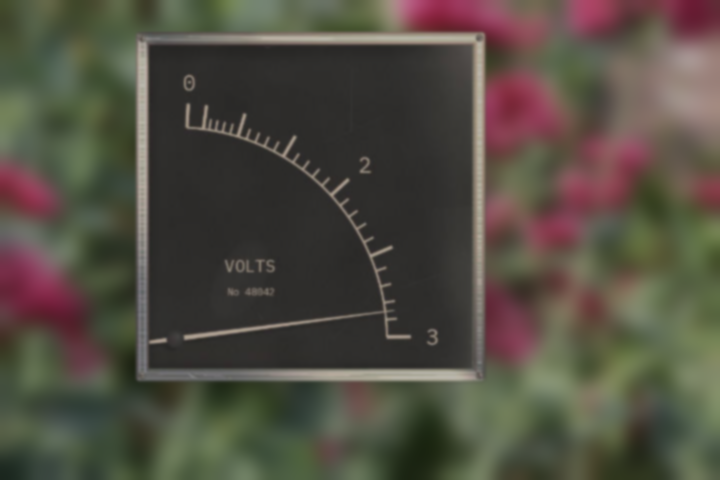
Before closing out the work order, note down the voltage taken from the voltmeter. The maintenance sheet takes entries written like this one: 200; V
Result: 2.85; V
